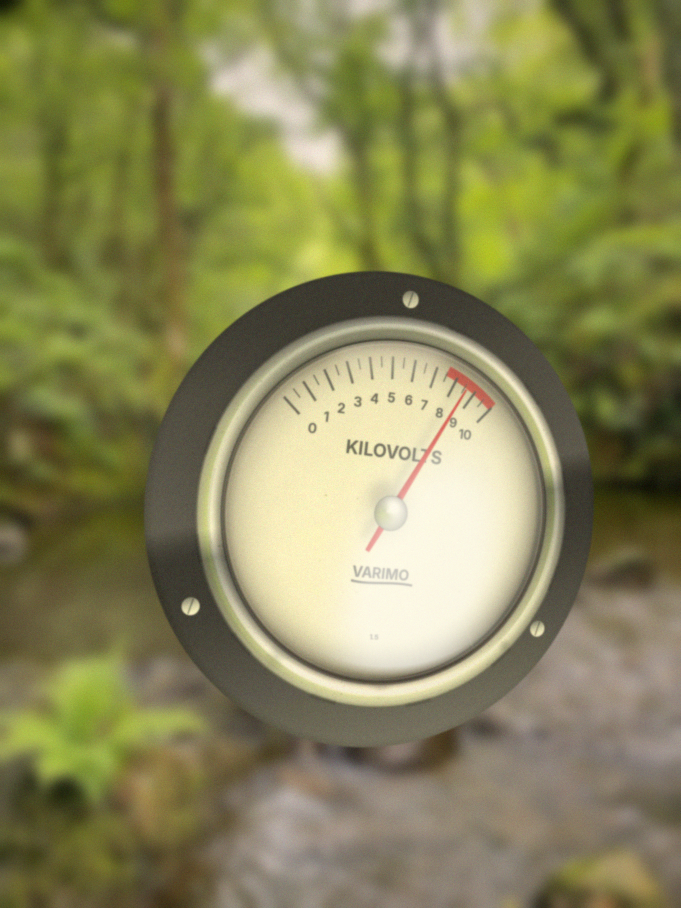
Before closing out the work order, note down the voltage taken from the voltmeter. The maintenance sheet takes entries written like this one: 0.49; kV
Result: 8.5; kV
